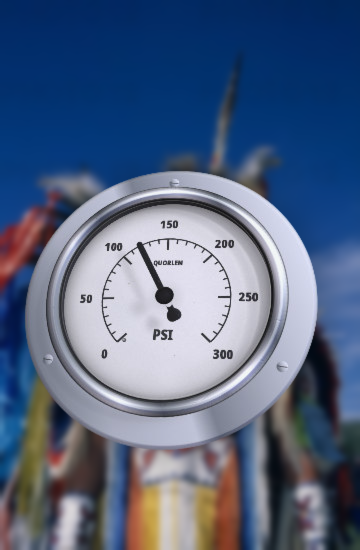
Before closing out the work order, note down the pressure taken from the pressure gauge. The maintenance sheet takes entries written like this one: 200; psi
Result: 120; psi
